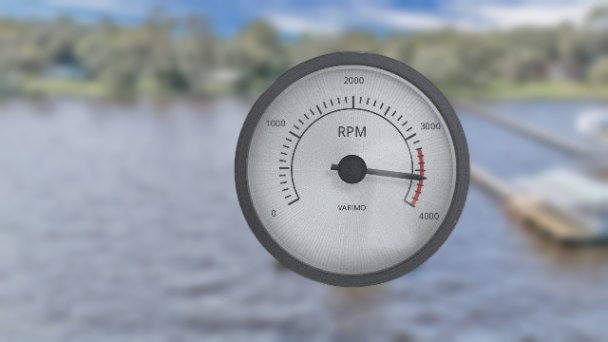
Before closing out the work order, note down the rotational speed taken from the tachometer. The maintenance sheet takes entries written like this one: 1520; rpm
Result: 3600; rpm
